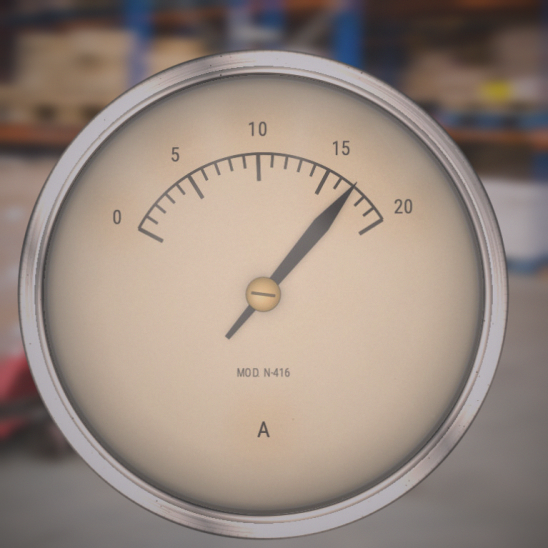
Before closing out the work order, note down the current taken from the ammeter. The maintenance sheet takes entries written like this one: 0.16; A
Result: 17; A
